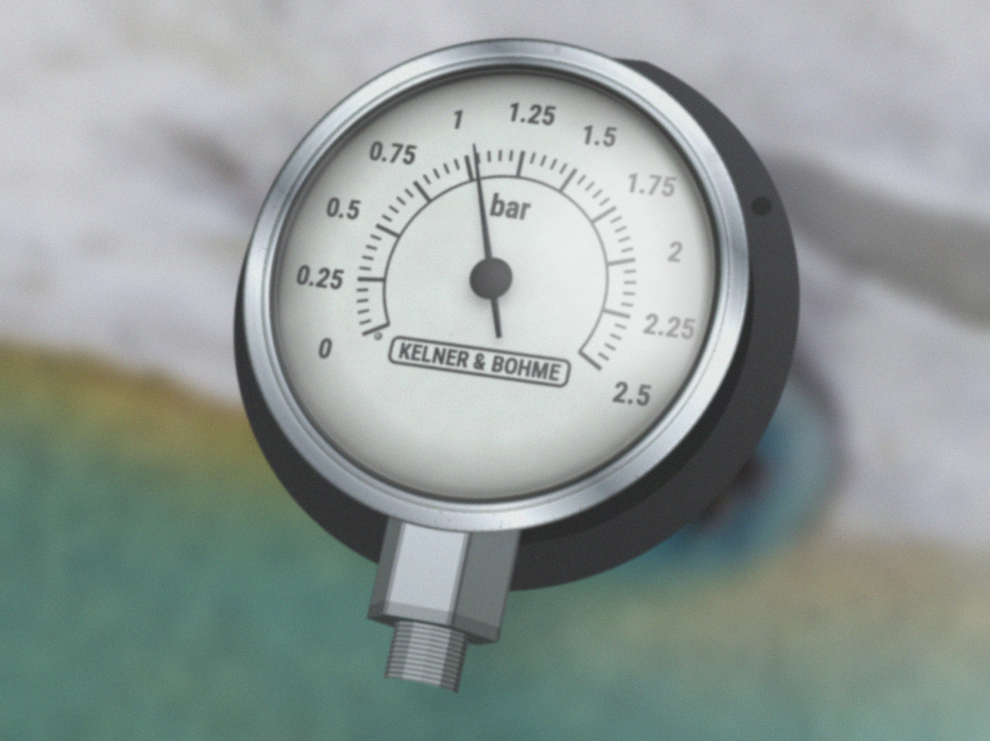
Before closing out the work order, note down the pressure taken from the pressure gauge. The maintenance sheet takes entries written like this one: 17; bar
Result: 1.05; bar
